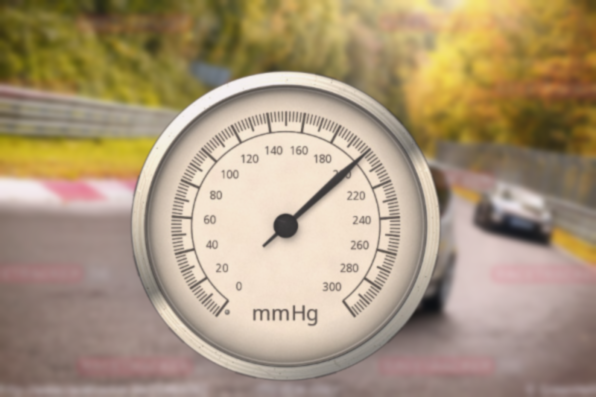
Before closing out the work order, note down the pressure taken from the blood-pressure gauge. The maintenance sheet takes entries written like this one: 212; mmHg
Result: 200; mmHg
